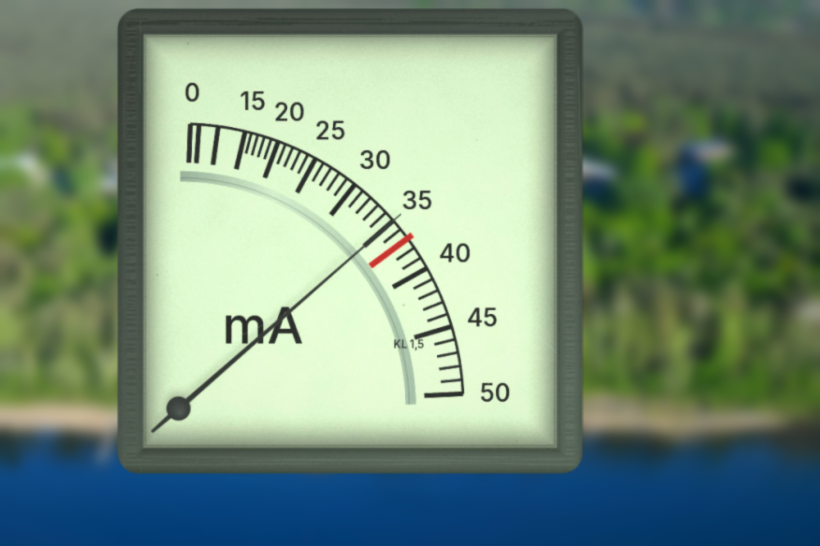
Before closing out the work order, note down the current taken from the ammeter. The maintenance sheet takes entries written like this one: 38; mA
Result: 35; mA
